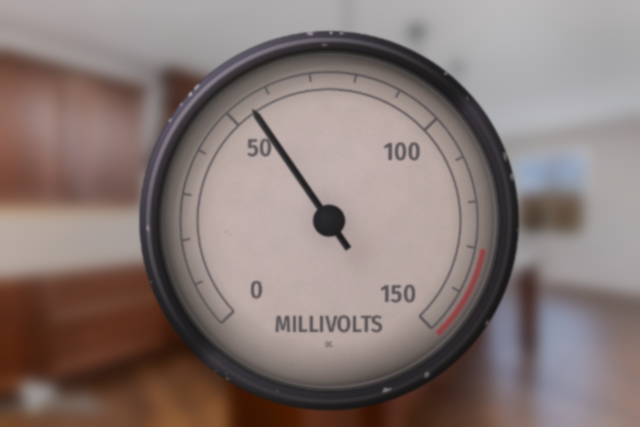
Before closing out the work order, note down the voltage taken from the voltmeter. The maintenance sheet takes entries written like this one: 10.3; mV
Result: 55; mV
